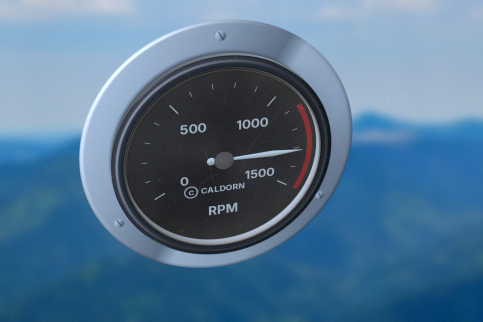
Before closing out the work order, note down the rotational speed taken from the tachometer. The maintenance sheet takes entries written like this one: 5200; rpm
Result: 1300; rpm
